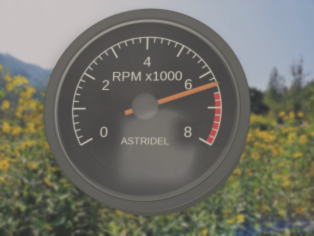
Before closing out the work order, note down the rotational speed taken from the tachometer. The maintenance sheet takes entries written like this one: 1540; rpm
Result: 6400; rpm
